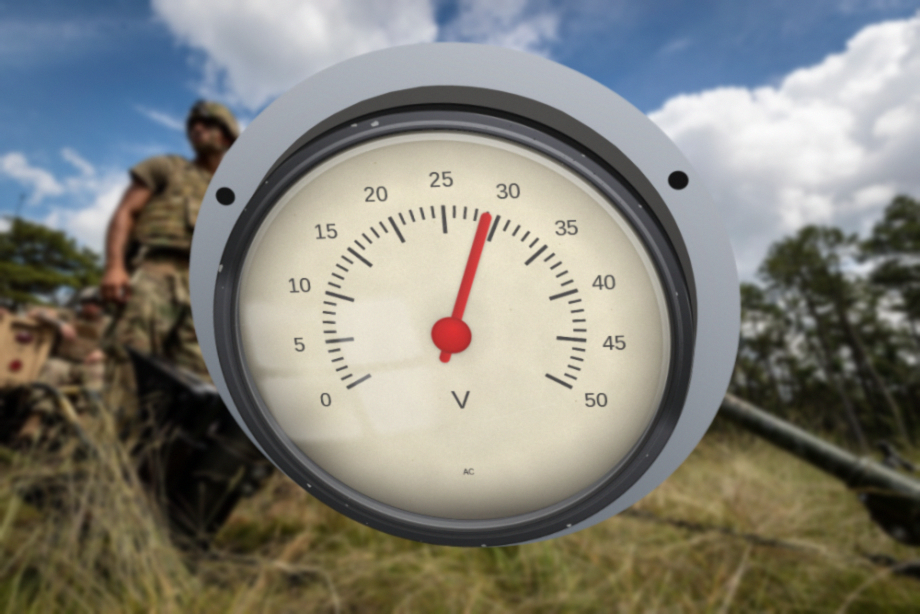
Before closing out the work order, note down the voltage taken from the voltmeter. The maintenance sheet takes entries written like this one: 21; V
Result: 29; V
